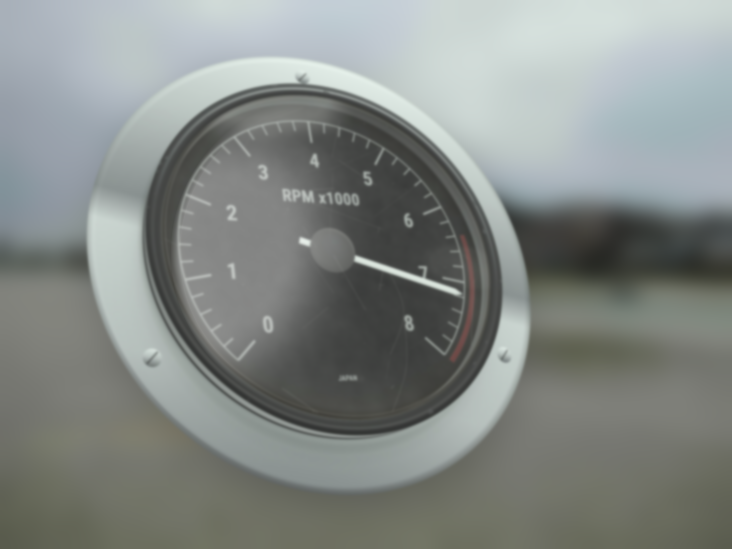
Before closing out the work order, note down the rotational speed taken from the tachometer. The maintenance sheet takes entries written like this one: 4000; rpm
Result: 7200; rpm
